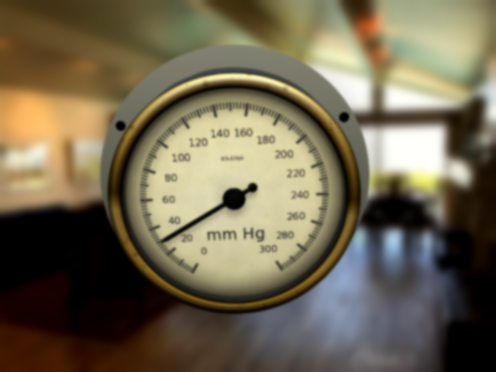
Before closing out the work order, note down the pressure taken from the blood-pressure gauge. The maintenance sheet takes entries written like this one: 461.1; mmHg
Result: 30; mmHg
